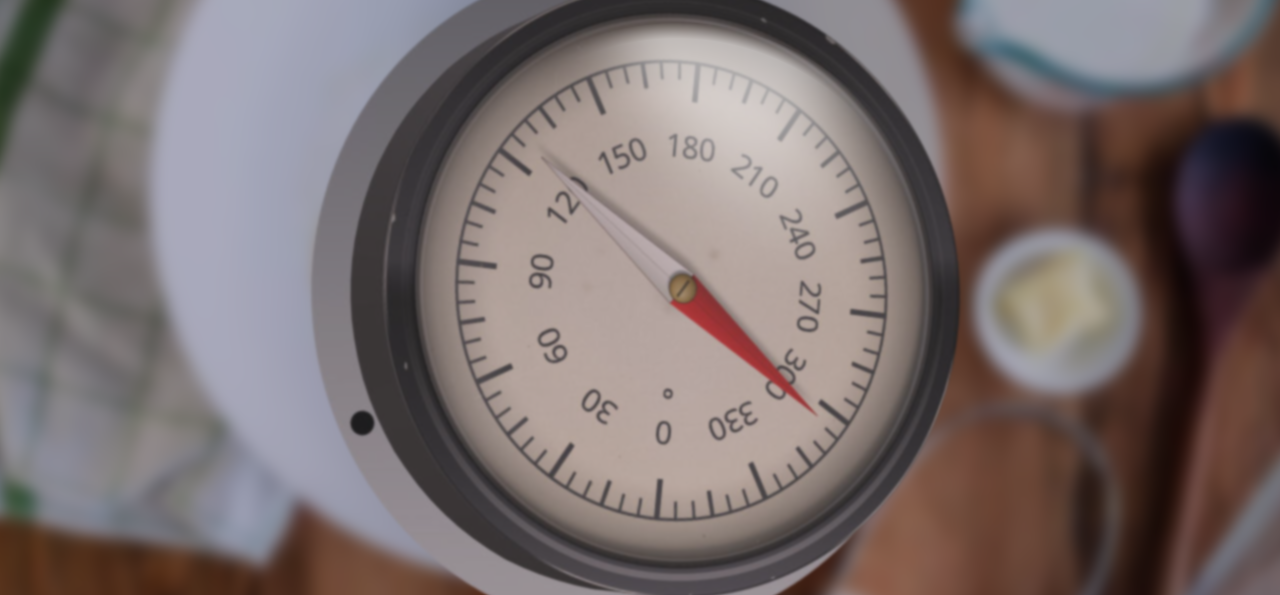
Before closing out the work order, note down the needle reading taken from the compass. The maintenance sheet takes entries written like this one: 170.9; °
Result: 305; °
